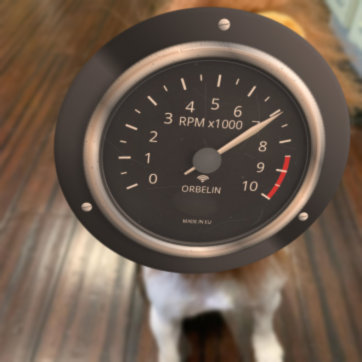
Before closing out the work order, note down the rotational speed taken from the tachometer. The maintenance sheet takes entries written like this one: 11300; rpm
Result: 7000; rpm
